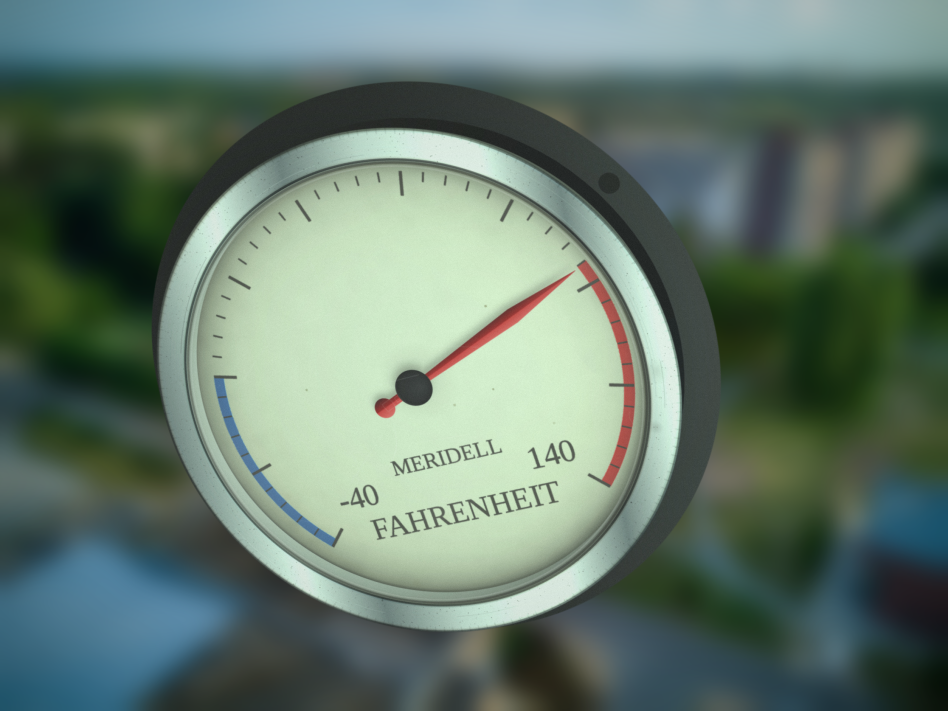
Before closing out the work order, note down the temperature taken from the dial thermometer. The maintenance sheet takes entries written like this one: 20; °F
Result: 96; °F
